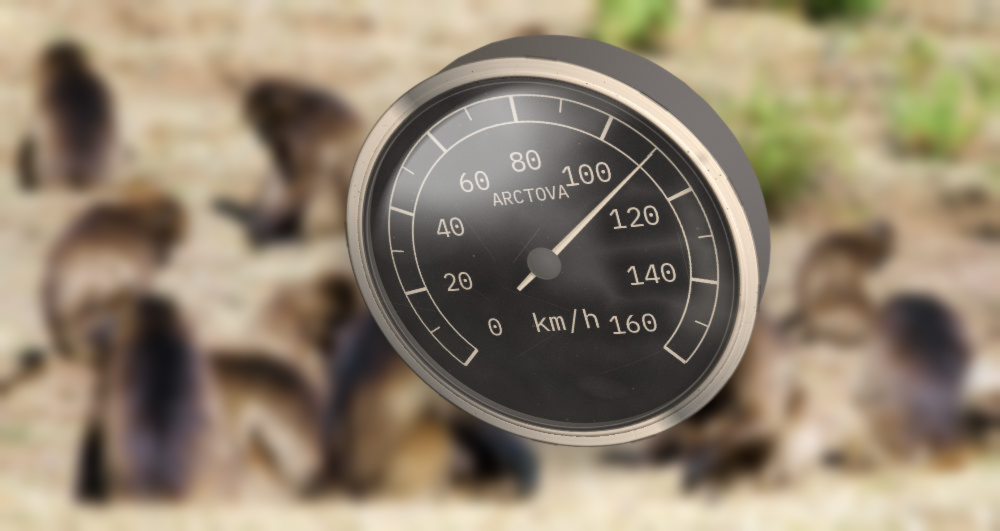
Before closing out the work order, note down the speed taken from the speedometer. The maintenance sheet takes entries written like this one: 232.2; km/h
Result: 110; km/h
